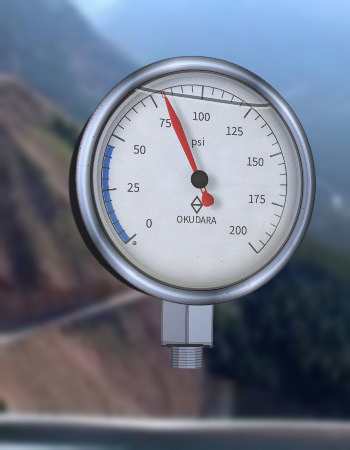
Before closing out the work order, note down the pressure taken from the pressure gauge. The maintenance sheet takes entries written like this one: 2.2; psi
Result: 80; psi
